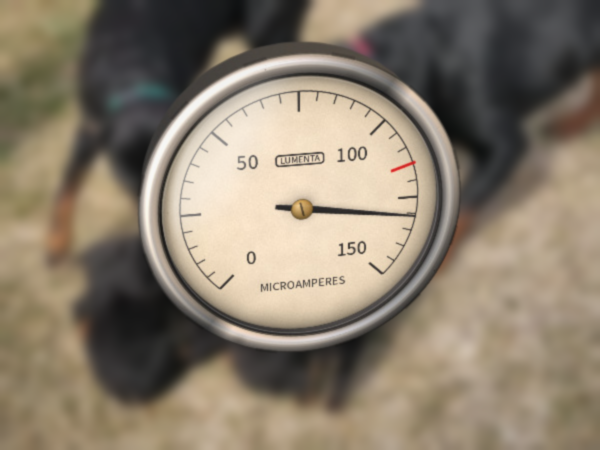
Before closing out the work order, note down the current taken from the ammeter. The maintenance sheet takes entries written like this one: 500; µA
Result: 130; µA
